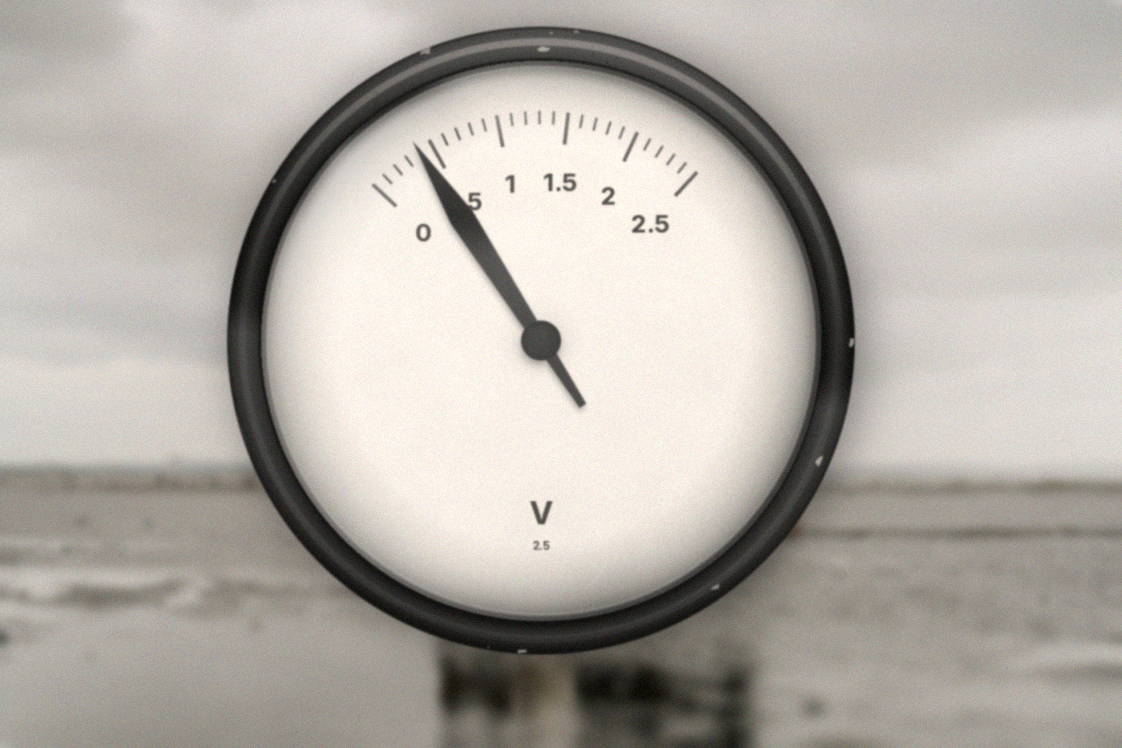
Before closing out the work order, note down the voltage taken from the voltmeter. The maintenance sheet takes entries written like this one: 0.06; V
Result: 0.4; V
